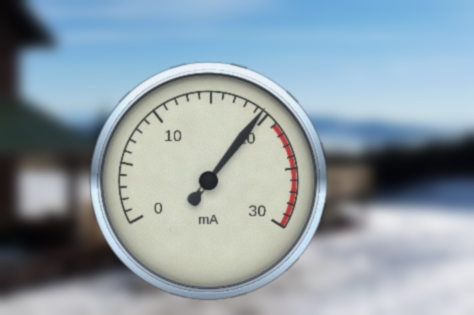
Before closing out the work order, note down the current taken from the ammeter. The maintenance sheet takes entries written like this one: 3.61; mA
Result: 19.5; mA
